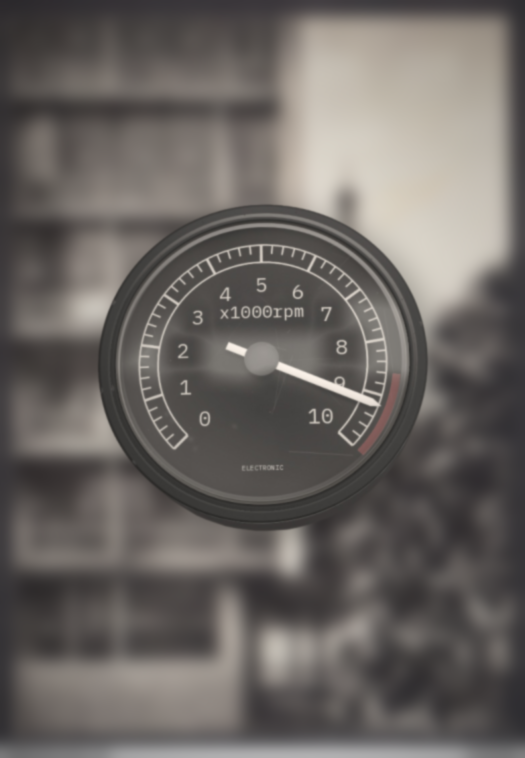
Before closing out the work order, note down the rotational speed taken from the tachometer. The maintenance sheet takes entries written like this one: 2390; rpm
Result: 9200; rpm
